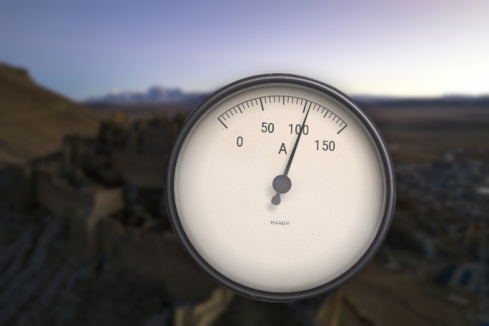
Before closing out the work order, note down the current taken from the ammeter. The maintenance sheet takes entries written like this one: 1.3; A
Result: 105; A
